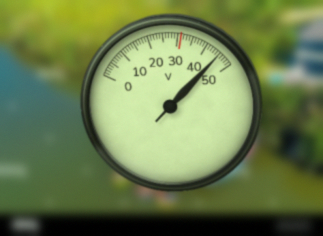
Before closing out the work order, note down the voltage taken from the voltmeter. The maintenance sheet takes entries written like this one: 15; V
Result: 45; V
